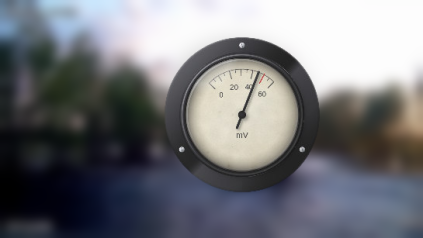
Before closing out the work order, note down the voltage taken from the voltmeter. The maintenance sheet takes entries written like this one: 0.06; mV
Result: 45; mV
